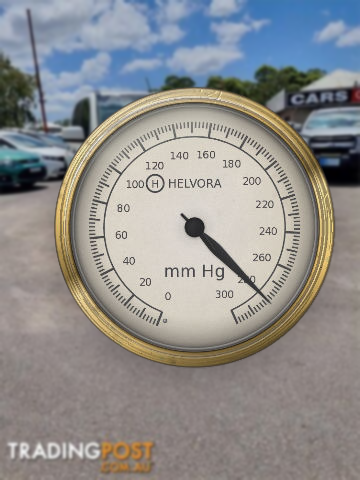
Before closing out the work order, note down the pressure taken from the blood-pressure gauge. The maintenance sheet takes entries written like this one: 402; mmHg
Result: 280; mmHg
